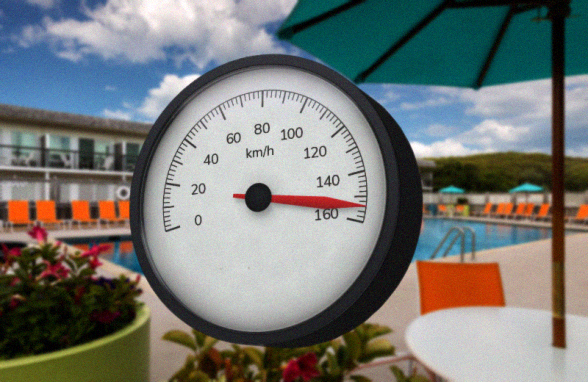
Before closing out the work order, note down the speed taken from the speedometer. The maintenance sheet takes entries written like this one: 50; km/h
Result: 154; km/h
